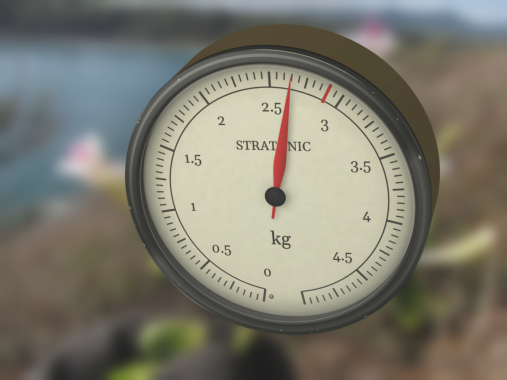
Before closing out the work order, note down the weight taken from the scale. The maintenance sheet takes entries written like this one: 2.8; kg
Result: 2.65; kg
